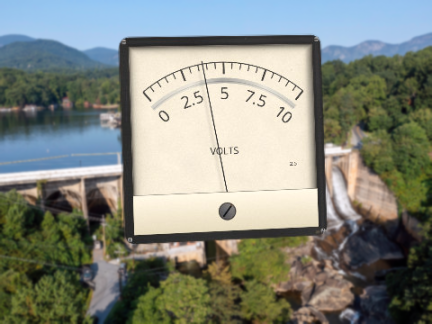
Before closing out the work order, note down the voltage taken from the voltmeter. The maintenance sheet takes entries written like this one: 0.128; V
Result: 3.75; V
